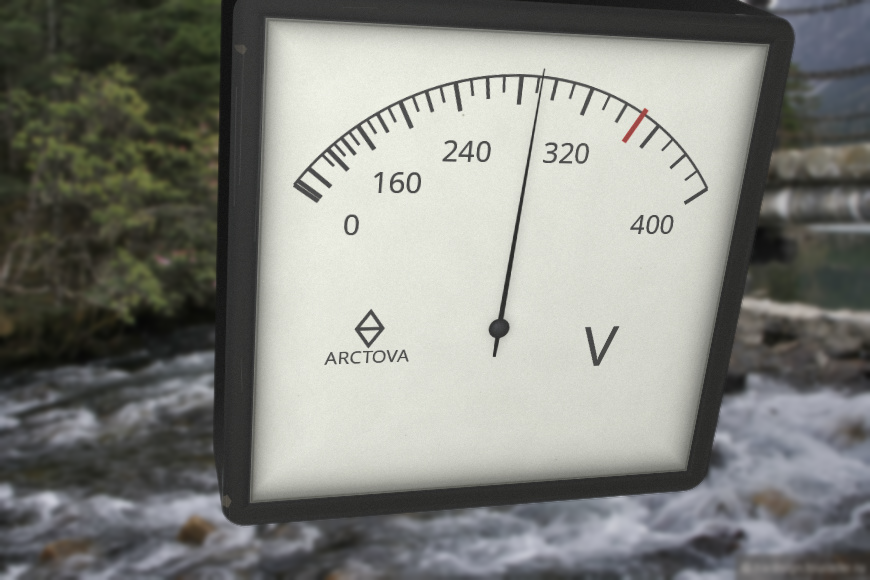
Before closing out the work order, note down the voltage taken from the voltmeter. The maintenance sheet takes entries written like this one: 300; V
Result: 290; V
